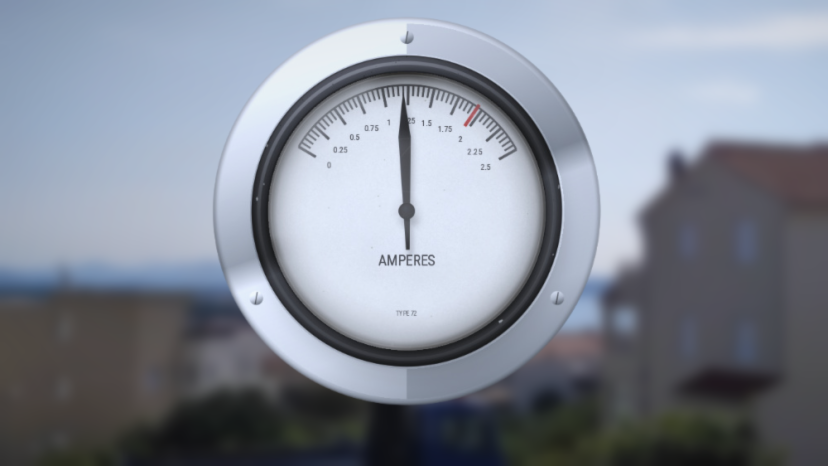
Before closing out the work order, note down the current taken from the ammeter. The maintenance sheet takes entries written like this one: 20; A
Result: 1.2; A
